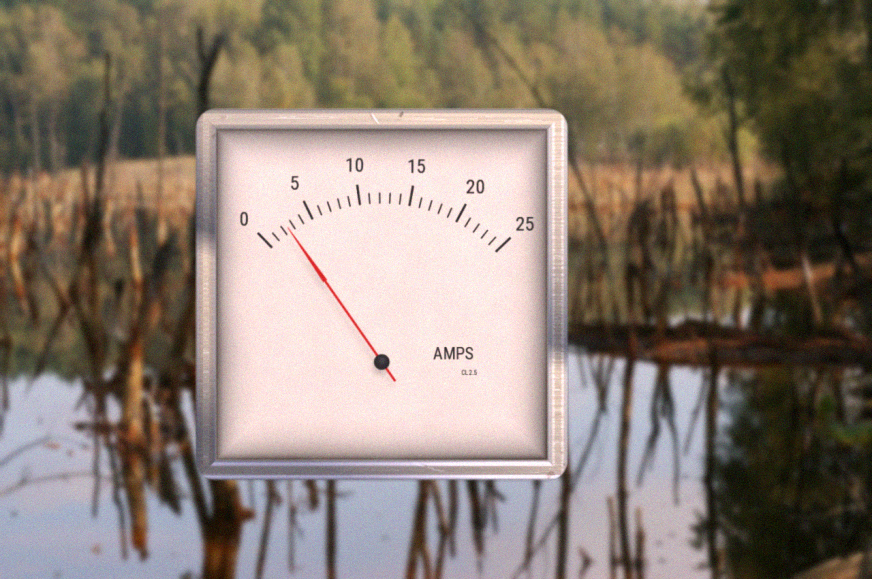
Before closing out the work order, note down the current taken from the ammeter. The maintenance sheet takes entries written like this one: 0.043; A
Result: 2.5; A
